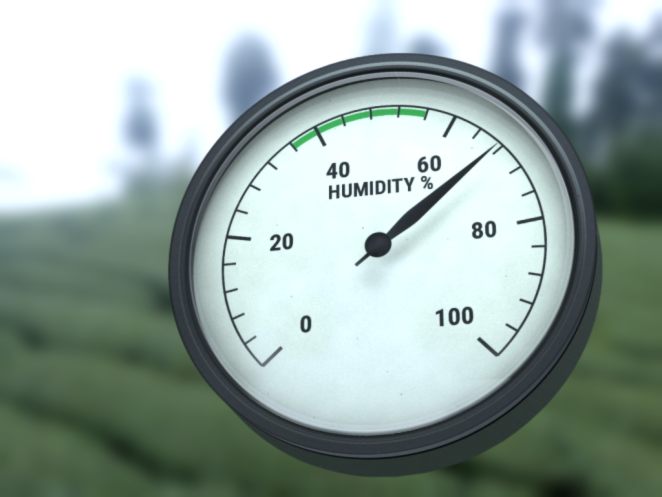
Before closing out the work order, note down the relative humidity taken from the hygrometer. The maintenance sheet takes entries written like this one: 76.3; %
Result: 68; %
